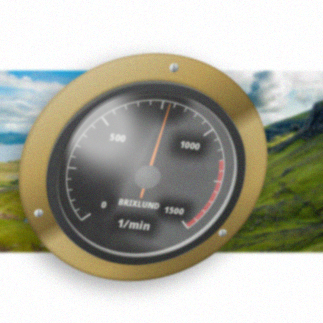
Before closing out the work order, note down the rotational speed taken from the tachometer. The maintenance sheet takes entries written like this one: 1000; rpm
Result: 775; rpm
